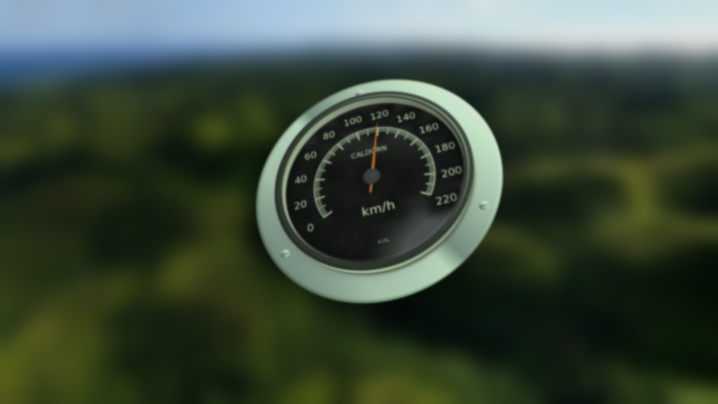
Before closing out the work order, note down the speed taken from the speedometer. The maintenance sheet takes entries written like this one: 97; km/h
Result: 120; km/h
